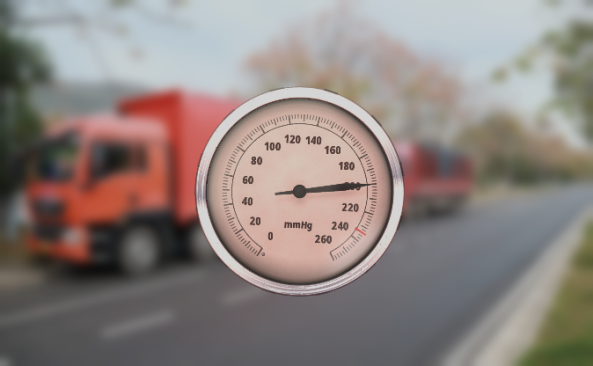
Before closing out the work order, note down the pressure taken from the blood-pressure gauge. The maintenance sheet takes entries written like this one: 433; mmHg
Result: 200; mmHg
